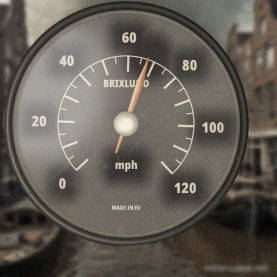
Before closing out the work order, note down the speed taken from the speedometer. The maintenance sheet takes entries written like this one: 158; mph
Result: 67.5; mph
